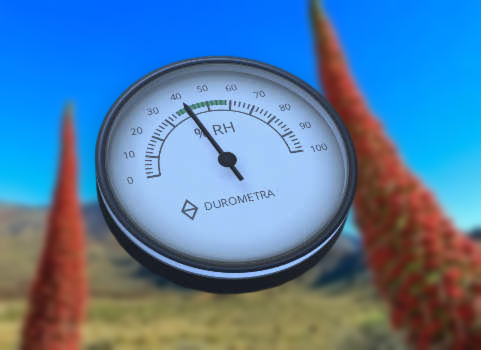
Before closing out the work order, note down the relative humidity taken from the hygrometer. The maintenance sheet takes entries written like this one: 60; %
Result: 40; %
